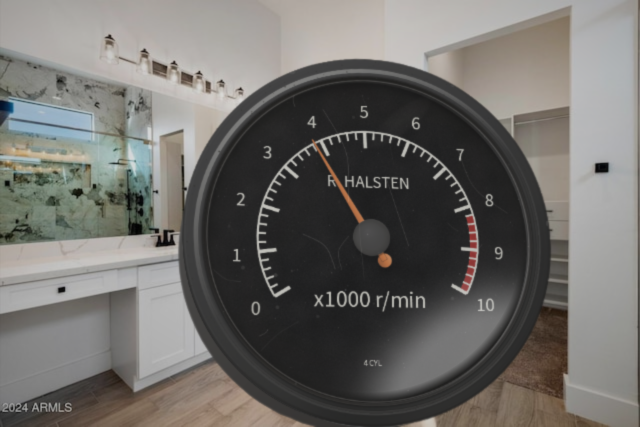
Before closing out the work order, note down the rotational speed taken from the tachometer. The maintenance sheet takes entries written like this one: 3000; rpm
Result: 3800; rpm
